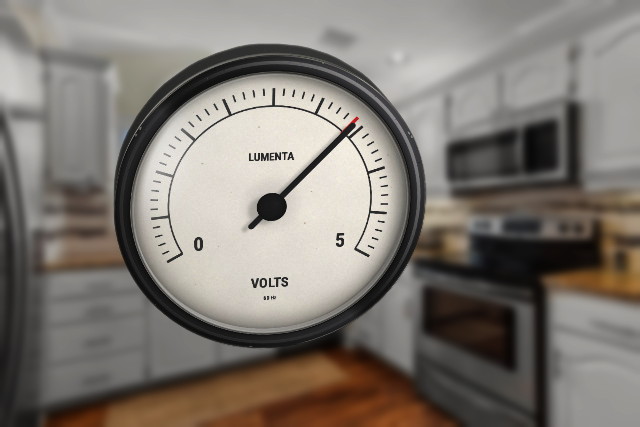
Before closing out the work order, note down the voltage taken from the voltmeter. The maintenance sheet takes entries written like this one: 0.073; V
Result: 3.4; V
